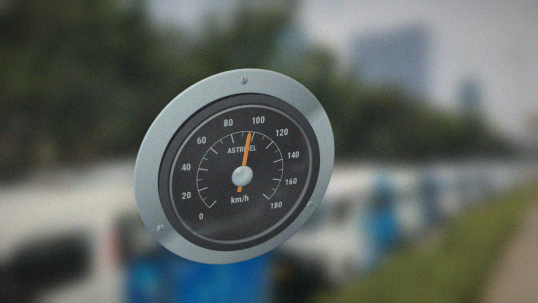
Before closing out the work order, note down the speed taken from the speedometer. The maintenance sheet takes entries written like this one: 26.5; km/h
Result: 95; km/h
